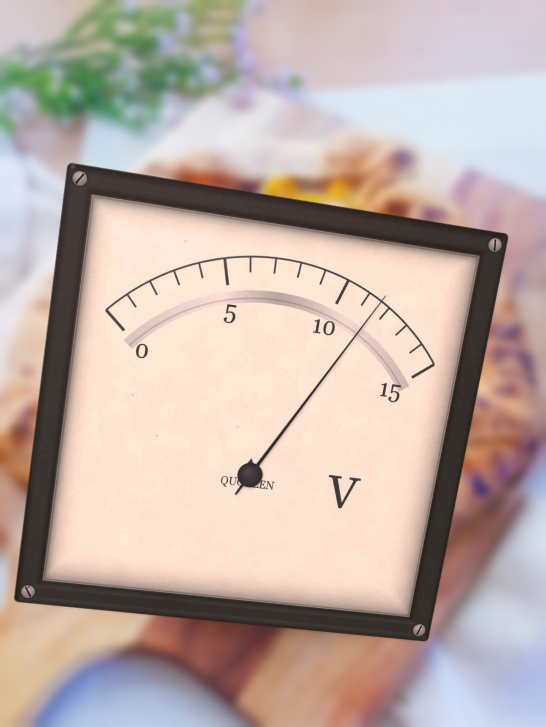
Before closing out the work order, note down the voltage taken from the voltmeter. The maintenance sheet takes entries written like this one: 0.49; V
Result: 11.5; V
